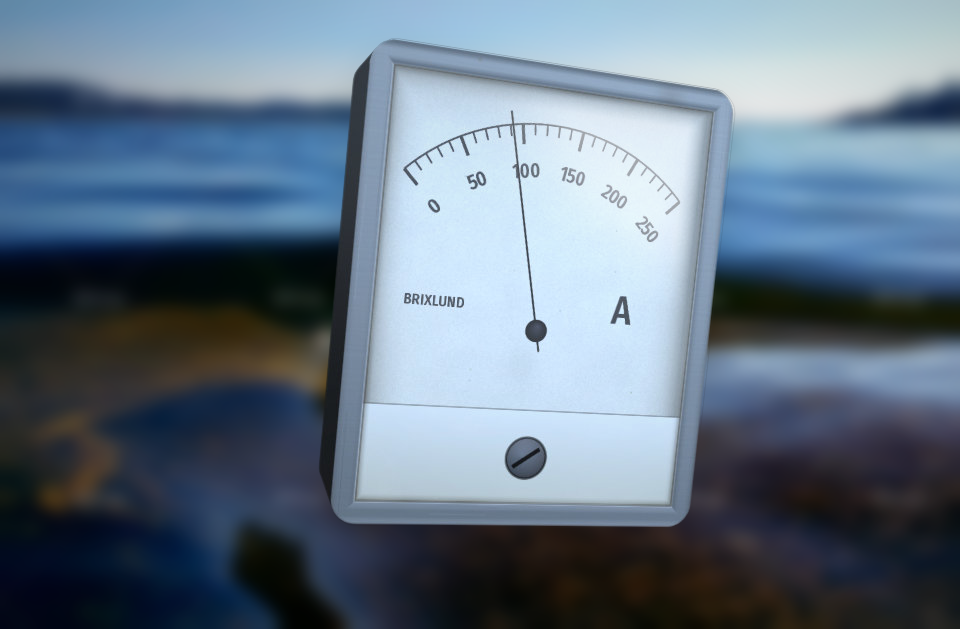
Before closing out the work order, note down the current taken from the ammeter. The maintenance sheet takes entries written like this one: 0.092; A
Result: 90; A
